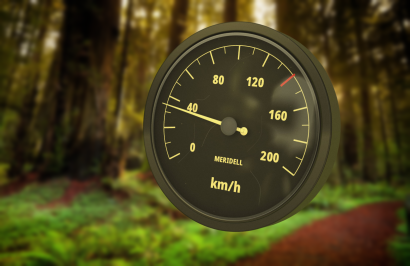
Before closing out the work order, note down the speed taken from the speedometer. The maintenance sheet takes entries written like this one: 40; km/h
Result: 35; km/h
